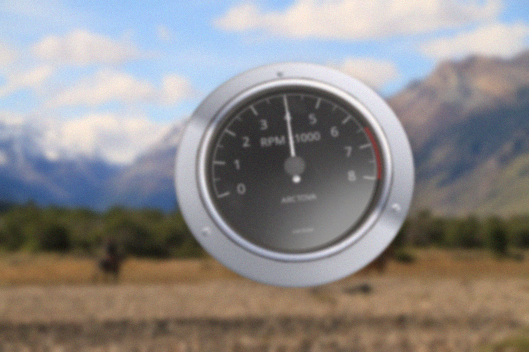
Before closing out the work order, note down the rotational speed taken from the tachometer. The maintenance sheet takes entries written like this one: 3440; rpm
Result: 4000; rpm
